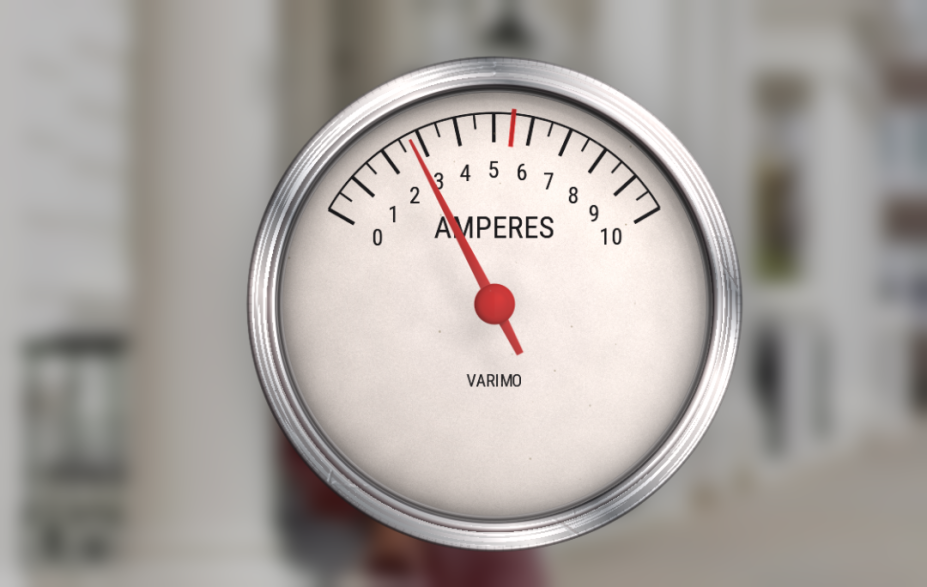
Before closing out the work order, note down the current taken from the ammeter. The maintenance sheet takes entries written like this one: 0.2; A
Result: 2.75; A
